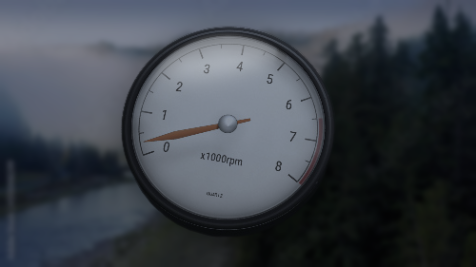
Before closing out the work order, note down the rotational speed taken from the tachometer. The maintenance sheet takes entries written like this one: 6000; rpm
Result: 250; rpm
